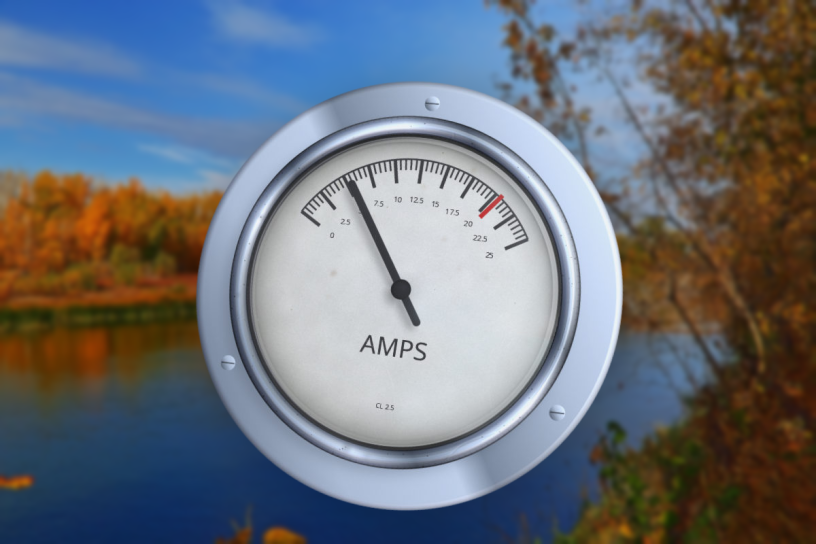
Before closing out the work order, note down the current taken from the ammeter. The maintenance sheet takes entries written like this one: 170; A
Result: 5.5; A
